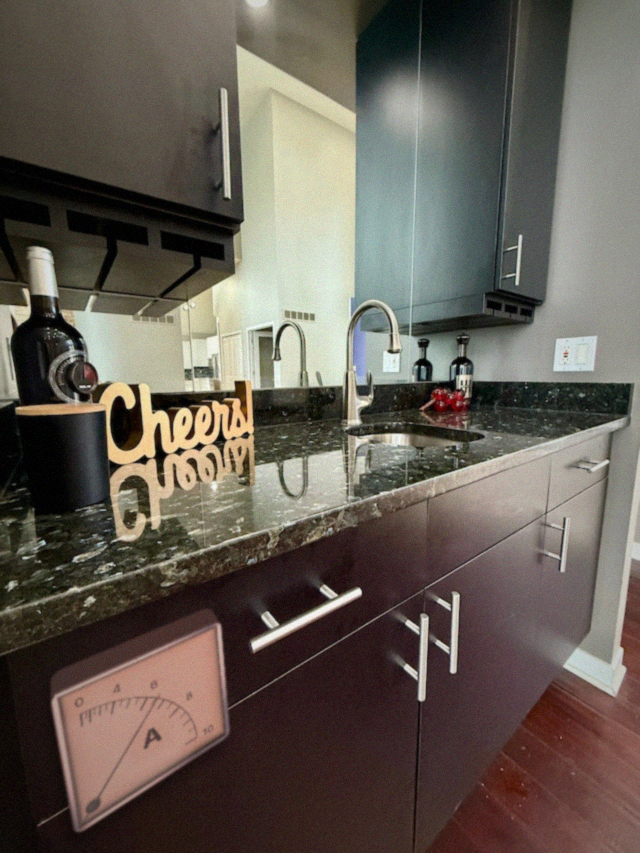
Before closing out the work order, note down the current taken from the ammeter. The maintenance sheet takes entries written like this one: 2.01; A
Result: 6.5; A
